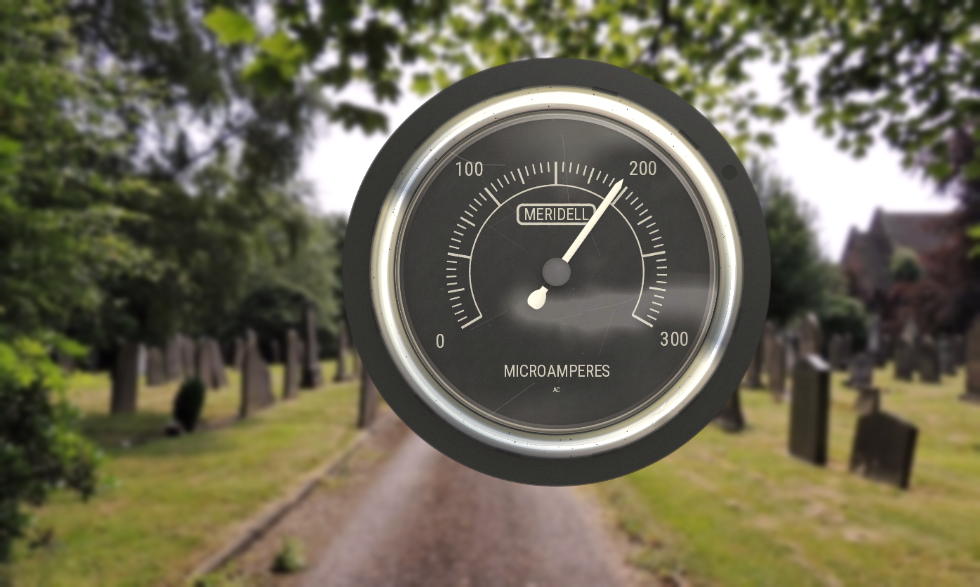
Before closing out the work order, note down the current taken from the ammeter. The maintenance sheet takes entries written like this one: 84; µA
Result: 195; µA
